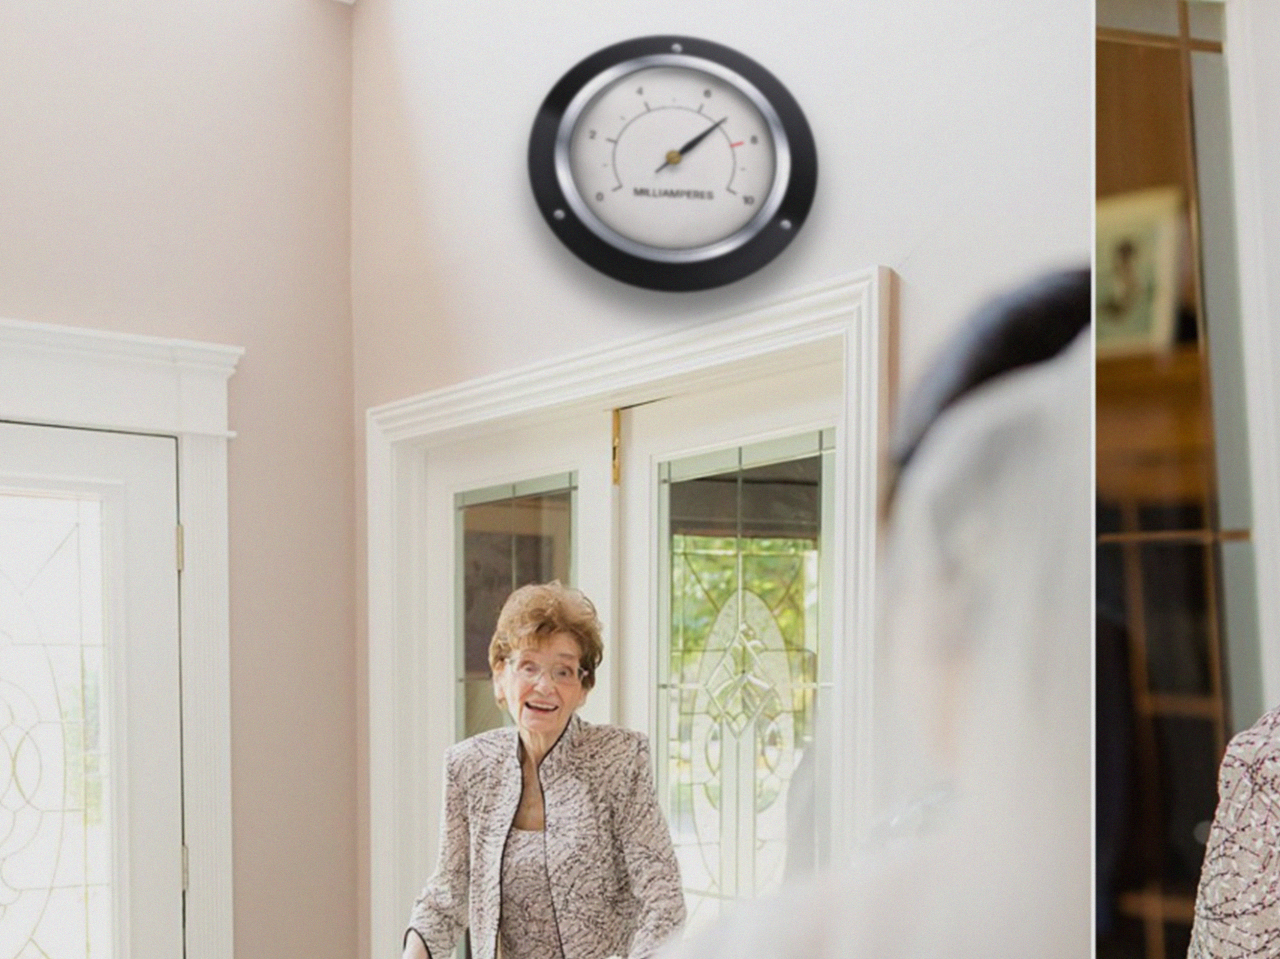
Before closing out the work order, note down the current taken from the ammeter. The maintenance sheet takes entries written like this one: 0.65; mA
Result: 7; mA
